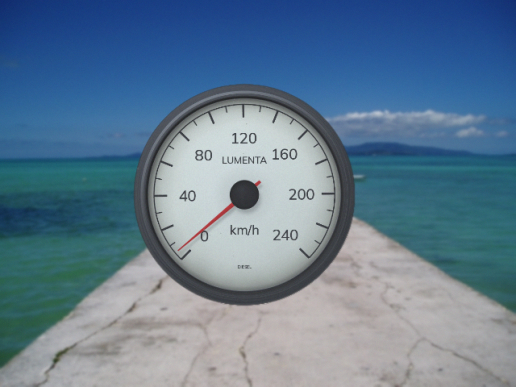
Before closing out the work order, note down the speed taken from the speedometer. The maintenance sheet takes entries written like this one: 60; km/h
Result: 5; km/h
